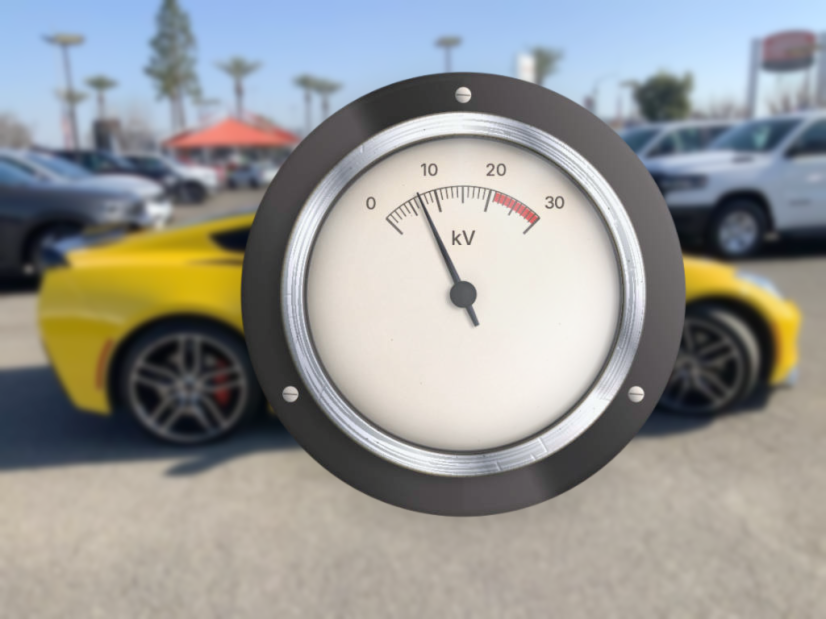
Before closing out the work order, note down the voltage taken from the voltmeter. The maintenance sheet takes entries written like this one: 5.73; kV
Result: 7; kV
